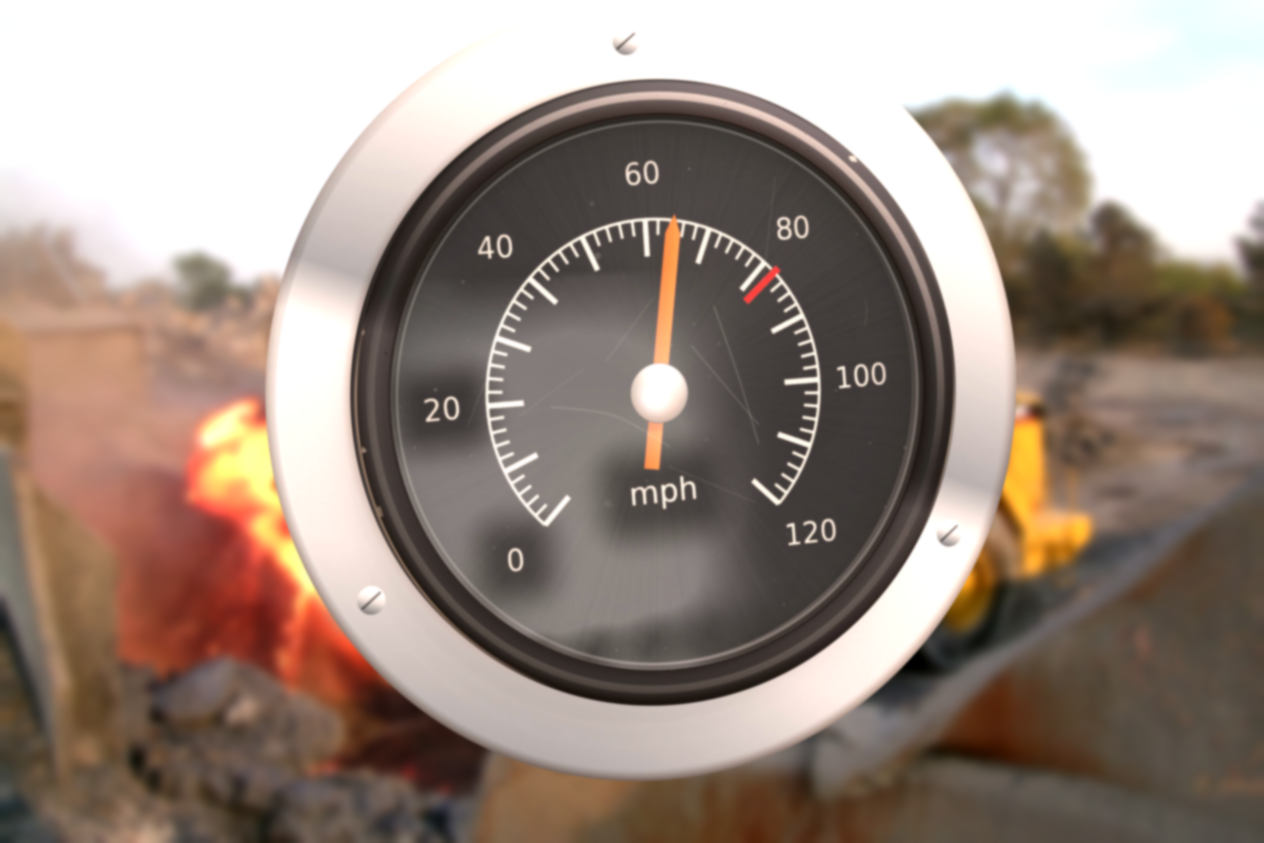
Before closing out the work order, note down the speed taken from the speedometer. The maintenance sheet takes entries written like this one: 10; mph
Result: 64; mph
